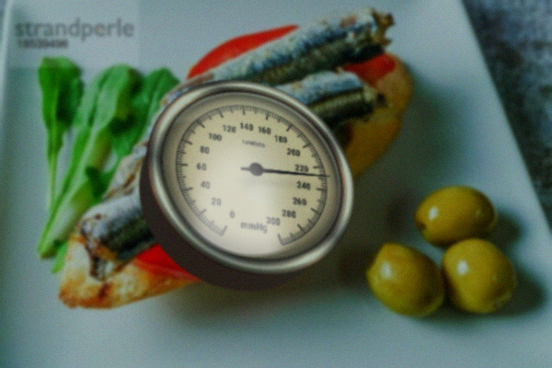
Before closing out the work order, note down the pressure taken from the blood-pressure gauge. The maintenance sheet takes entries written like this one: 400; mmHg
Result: 230; mmHg
